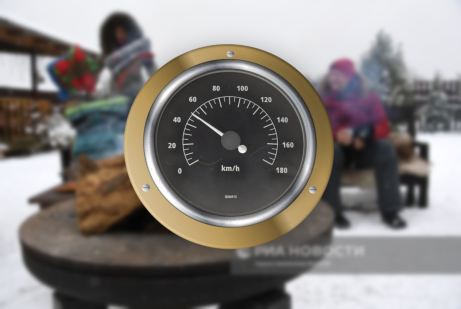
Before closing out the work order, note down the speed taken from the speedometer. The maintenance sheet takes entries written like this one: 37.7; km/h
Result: 50; km/h
